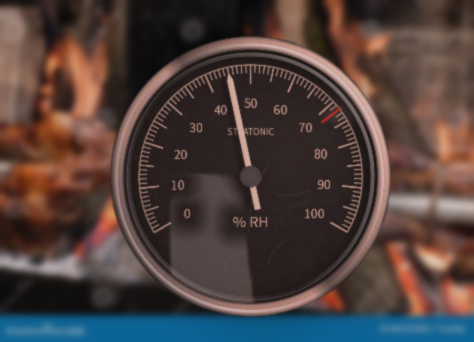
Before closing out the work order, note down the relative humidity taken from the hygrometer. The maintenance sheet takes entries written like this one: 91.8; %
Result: 45; %
